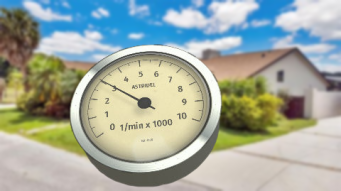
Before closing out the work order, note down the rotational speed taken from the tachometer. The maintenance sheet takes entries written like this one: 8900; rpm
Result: 3000; rpm
